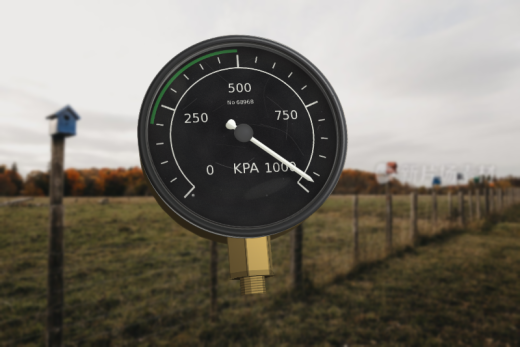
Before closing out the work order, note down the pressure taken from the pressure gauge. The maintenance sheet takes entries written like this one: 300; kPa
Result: 975; kPa
